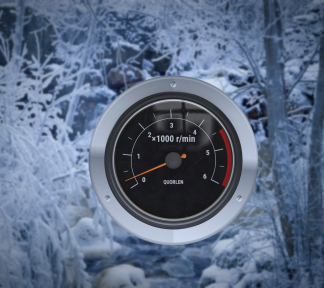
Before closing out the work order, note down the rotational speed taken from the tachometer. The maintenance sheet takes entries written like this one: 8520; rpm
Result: 250; rpm
